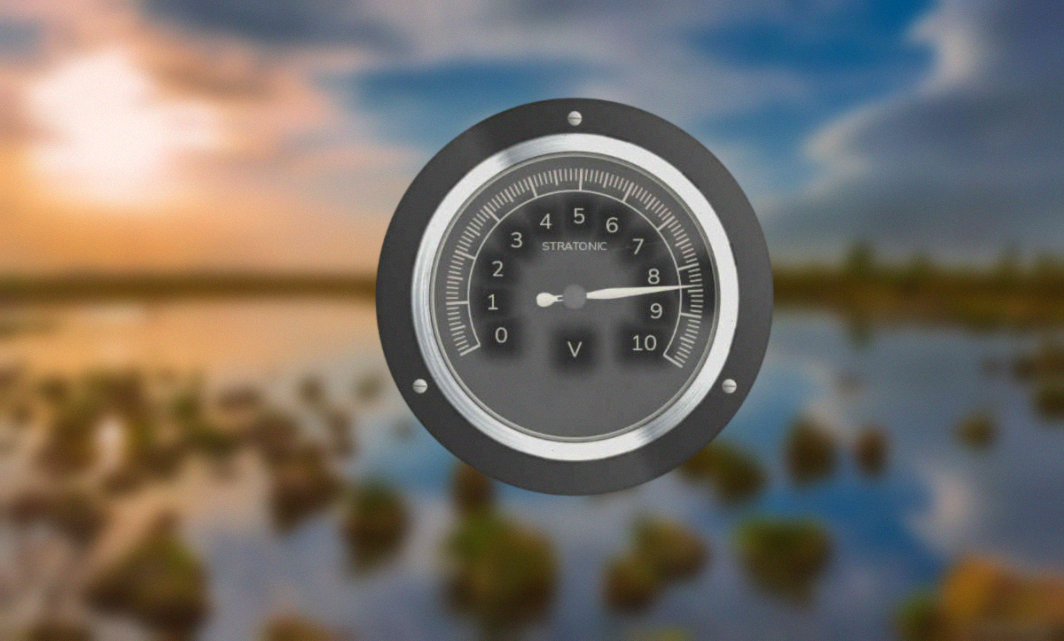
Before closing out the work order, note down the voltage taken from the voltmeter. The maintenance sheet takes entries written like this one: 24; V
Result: 8.4; V
